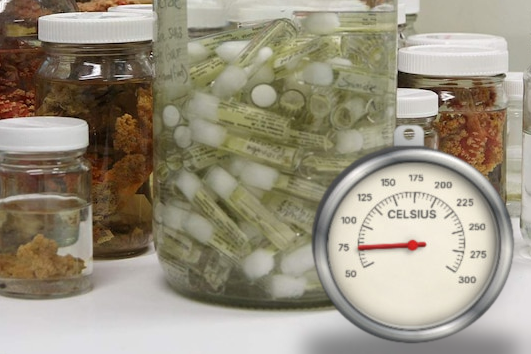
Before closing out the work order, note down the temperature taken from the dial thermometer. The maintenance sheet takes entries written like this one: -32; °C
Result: 75; °C
